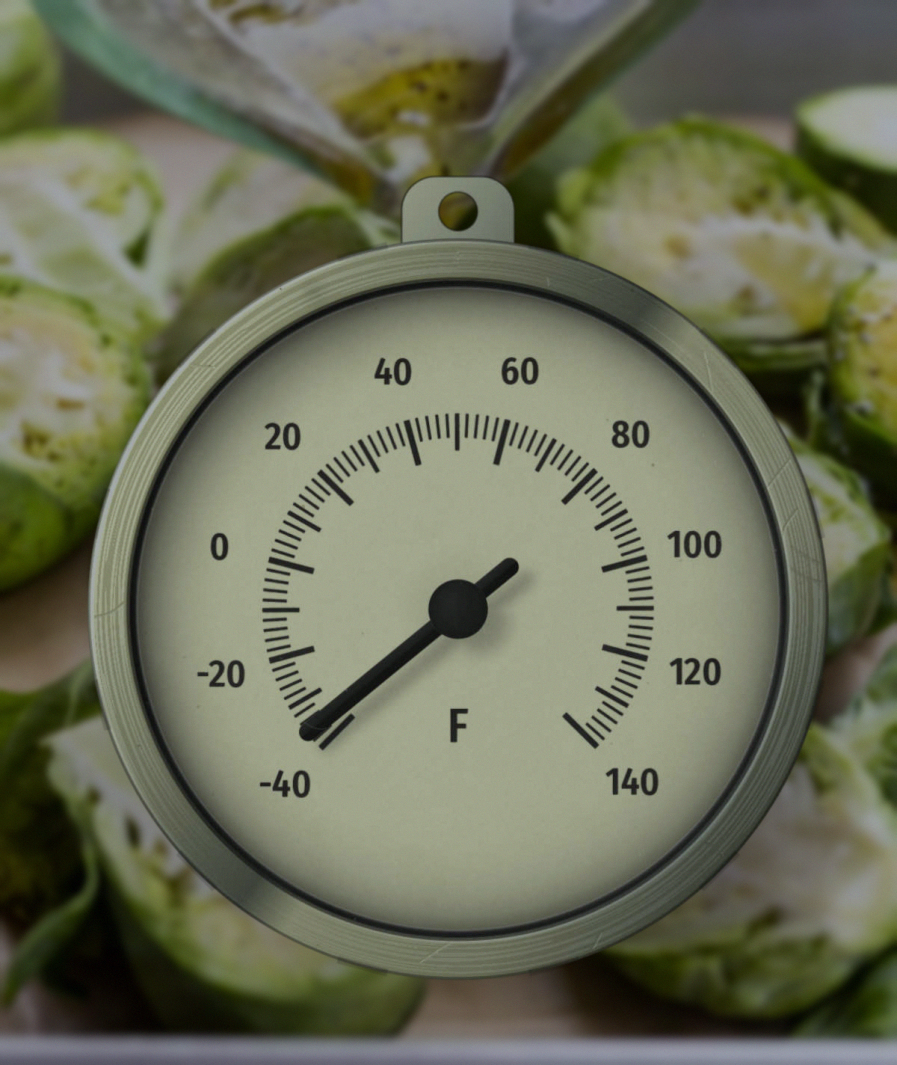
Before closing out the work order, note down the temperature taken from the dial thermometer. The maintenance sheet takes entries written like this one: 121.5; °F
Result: -36; °F
